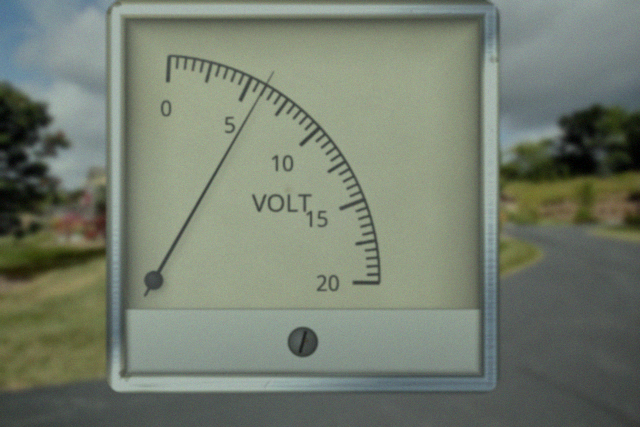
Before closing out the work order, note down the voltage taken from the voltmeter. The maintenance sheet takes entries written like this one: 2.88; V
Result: 6; V
